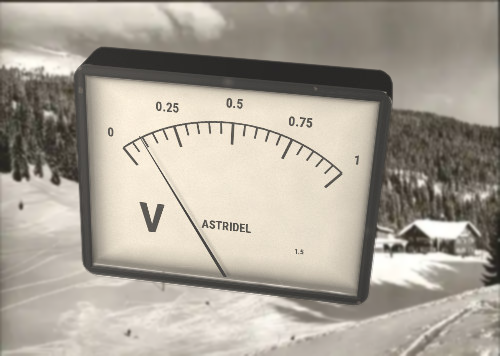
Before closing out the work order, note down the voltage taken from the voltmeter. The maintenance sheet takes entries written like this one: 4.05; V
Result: 0.1; V
